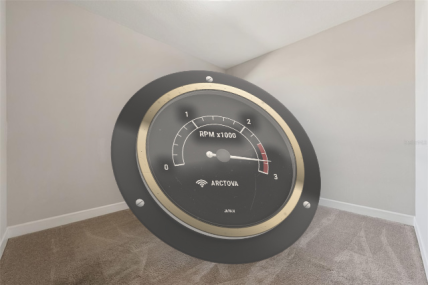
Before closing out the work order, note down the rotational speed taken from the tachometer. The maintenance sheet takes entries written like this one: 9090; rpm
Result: 2800; rpm
